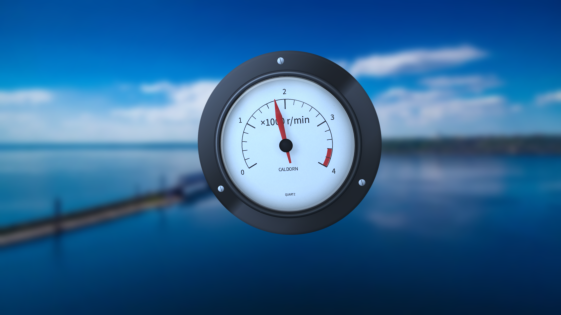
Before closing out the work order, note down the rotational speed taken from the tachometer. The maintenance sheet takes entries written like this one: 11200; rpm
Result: 1800; rpm
